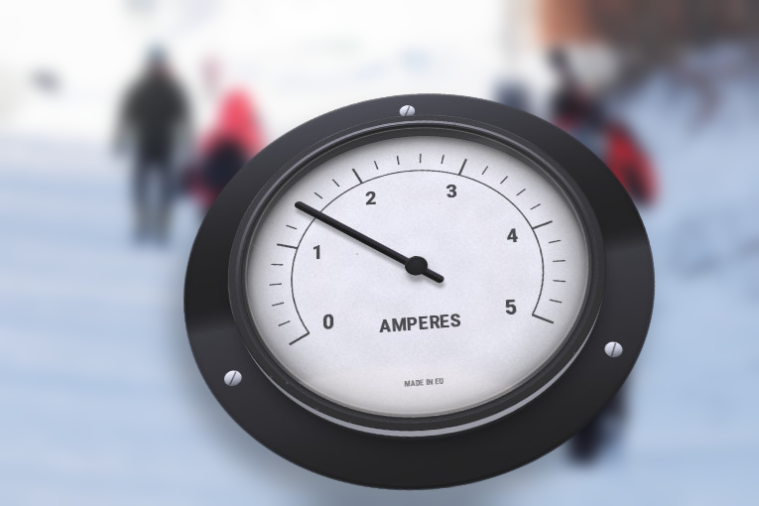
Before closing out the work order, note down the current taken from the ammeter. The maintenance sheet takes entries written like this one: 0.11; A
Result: 1.4; A
